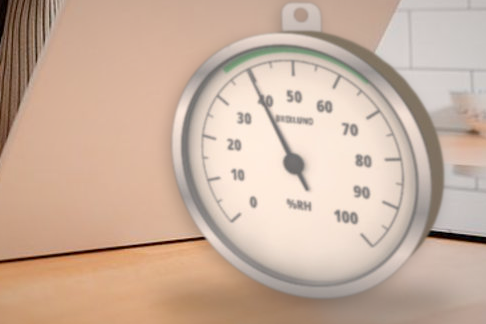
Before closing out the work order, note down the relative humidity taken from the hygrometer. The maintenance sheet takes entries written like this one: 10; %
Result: 40; %
